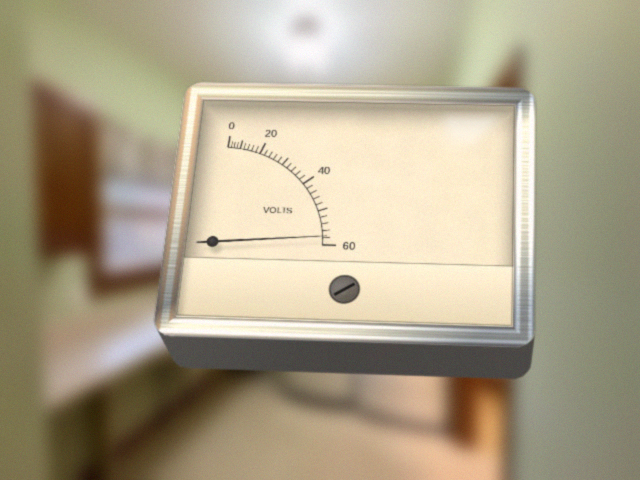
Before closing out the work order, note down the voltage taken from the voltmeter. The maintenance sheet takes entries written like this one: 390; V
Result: 58; V
